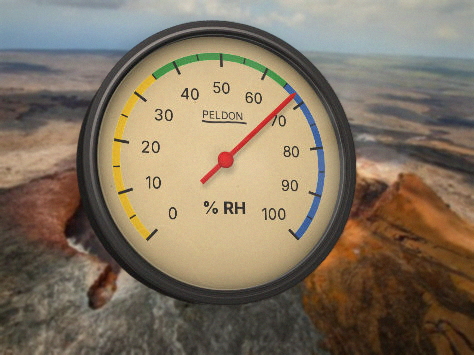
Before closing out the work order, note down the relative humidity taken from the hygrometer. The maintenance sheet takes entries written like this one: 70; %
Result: 67.5; %
